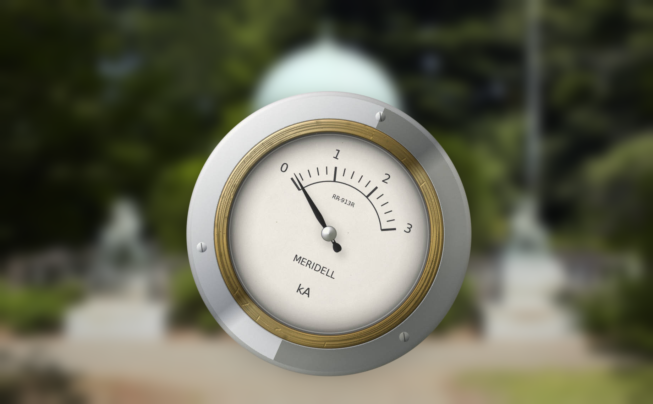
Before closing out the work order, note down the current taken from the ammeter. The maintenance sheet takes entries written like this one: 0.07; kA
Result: 0.1; kA
